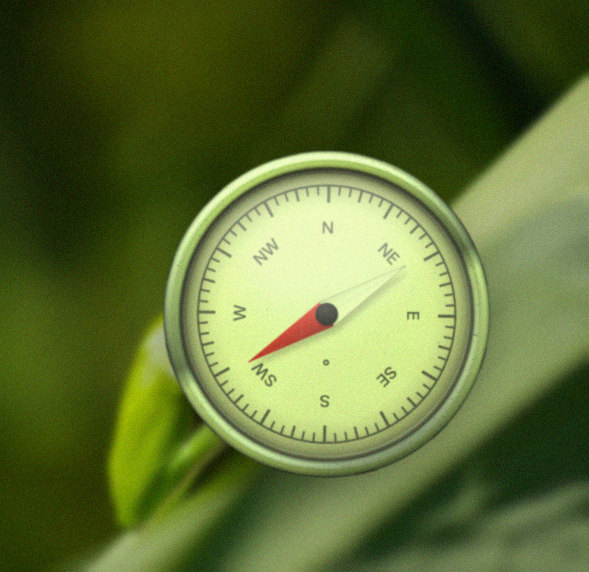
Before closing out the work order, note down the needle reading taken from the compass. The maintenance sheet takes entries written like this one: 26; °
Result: 237.5; °
